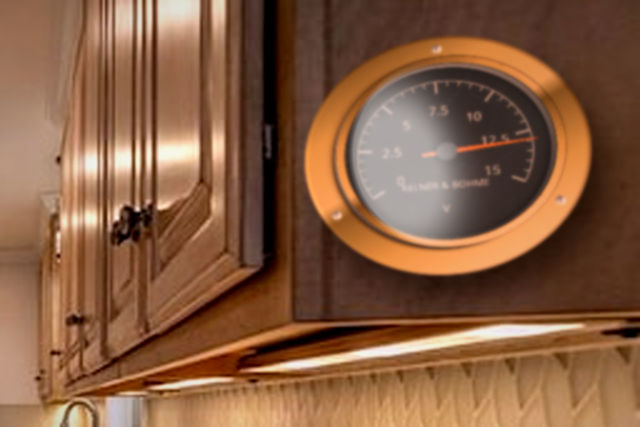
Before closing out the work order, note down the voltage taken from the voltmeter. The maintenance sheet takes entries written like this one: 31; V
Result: 13; V
